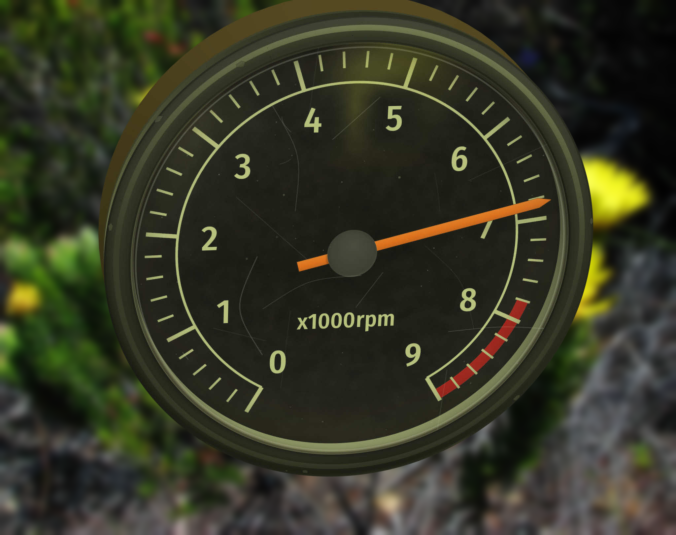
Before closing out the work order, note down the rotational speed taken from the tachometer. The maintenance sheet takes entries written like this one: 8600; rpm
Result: 6800; rpm
